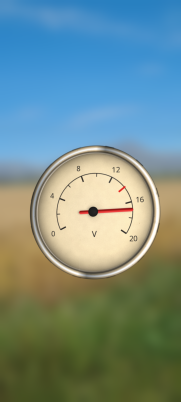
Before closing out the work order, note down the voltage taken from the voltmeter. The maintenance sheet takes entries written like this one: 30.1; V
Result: 17; V
